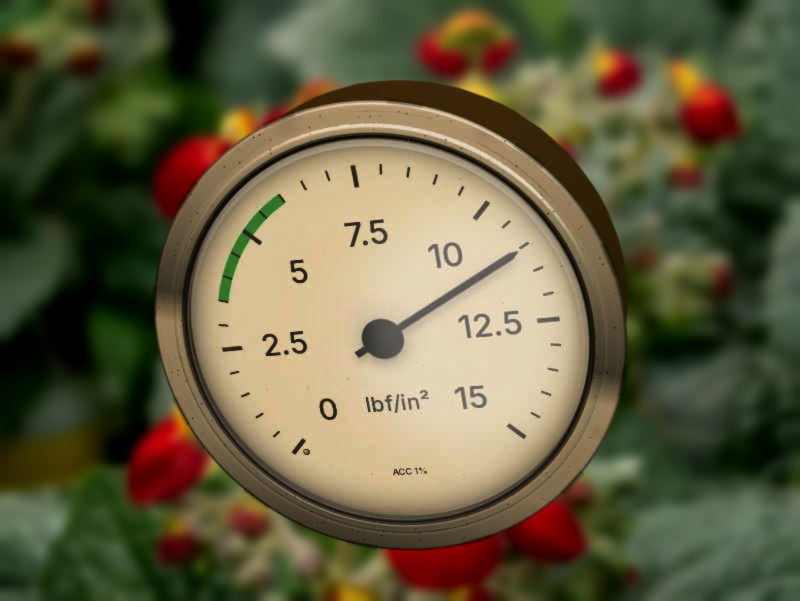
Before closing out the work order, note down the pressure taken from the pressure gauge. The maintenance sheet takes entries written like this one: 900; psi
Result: 11; psi
